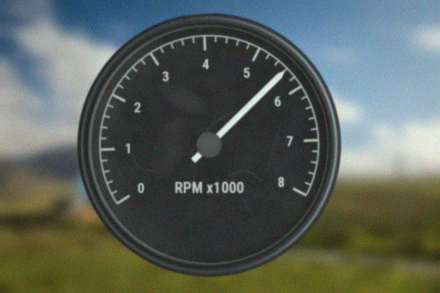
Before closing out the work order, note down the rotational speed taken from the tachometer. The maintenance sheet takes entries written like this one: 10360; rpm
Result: 5600; rpm
